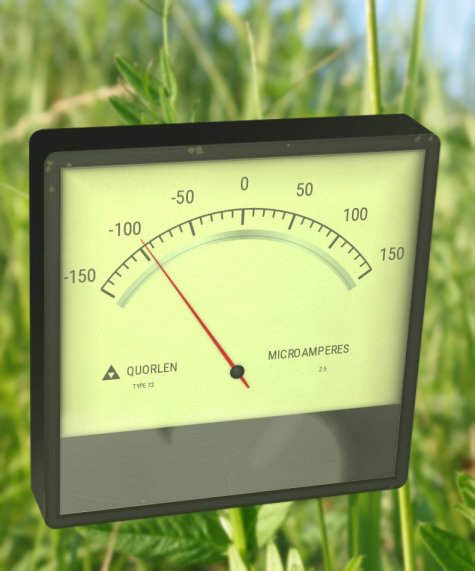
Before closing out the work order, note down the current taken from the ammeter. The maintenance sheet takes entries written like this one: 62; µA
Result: -95; µA
